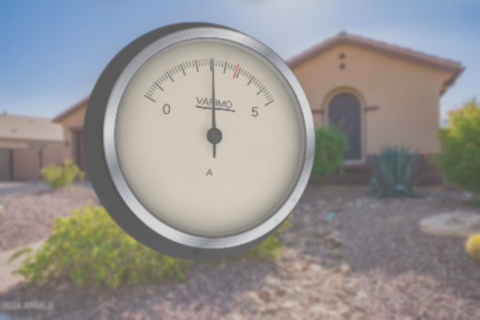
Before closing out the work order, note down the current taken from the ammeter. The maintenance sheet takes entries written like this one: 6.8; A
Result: 2.5; A
